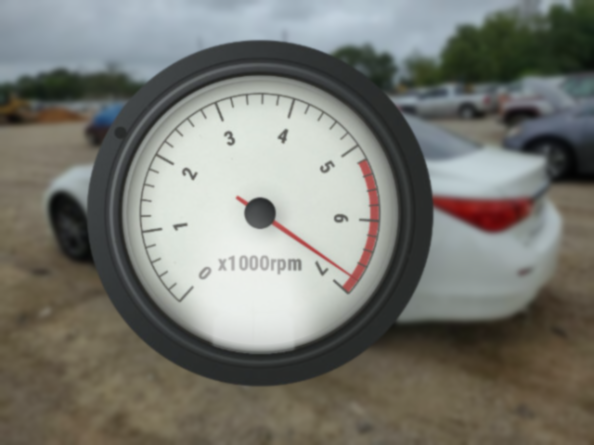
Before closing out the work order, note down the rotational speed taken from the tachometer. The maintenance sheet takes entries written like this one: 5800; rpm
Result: 6800; rpm
